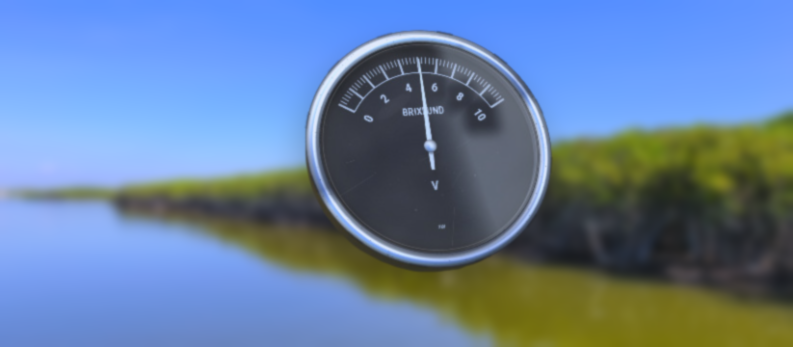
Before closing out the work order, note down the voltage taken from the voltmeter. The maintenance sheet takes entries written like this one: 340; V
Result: 5; V
